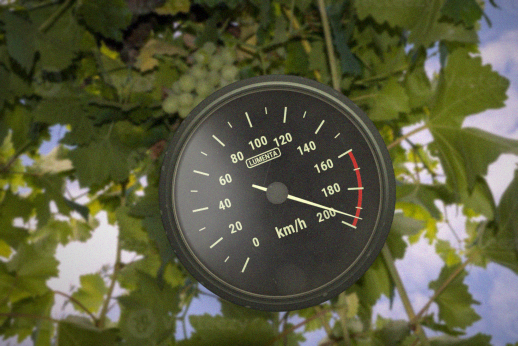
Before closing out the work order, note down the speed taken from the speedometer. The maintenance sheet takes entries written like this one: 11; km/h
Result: 195; km/h
